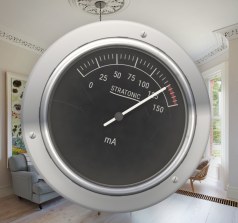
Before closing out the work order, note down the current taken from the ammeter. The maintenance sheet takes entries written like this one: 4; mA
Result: 125; mA
